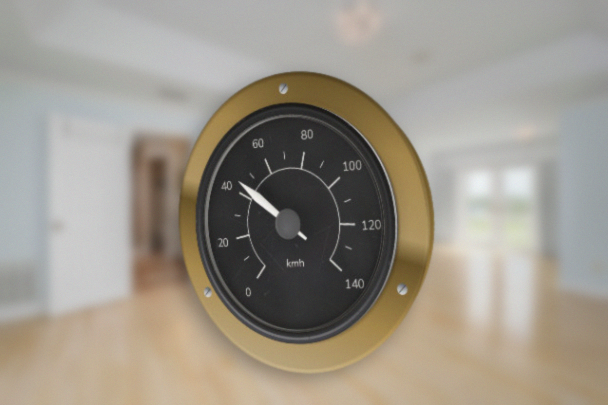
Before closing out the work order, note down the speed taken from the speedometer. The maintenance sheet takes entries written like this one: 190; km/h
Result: 45; km/h
